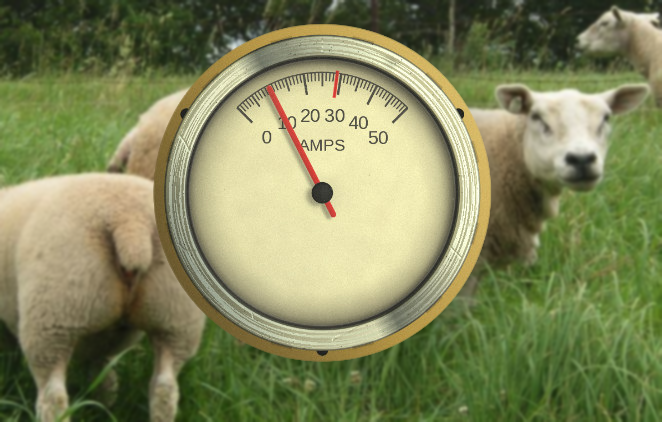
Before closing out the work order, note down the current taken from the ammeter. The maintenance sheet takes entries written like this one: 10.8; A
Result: 10; A
